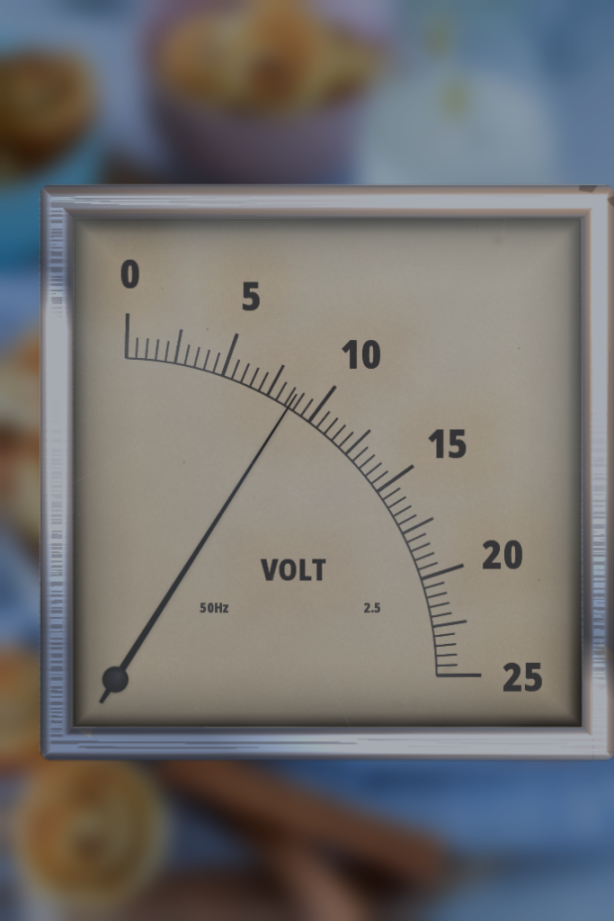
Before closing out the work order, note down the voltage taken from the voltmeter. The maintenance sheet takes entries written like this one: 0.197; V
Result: 8.75; V
